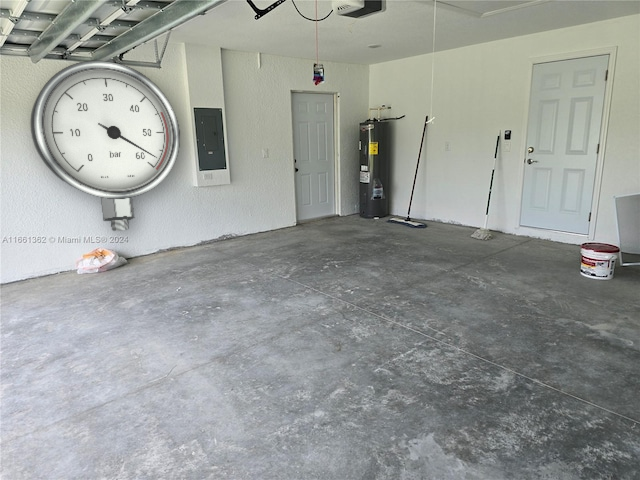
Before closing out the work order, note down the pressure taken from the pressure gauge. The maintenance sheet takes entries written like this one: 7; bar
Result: 57.5; bar
